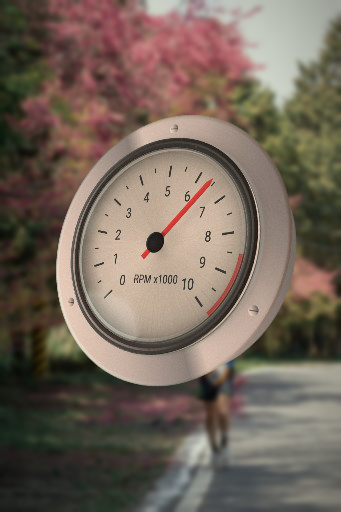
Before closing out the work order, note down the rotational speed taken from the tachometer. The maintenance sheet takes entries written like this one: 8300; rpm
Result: 6500; rpm
